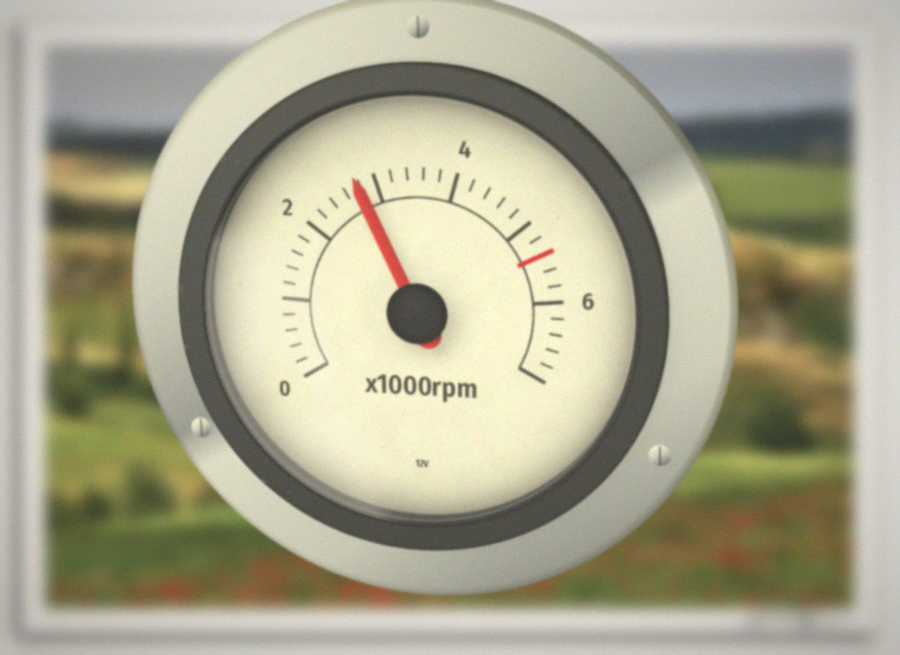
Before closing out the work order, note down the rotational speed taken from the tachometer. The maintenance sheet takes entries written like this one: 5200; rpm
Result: 2800; rpm
